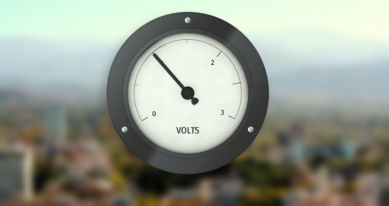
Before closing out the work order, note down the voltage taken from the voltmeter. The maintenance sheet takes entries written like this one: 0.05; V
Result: 1; V
